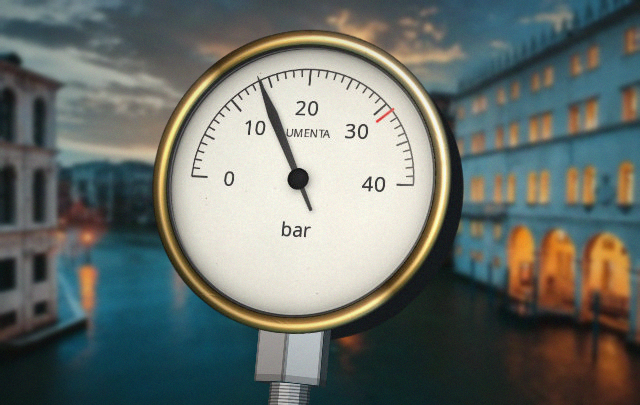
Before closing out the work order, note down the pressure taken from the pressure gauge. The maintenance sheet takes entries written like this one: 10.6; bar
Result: 14; bar
